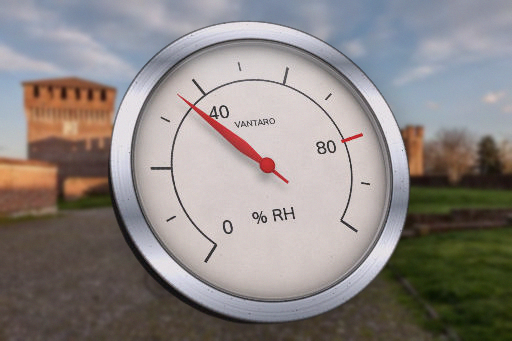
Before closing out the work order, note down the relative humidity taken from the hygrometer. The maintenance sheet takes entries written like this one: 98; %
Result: 35; %
